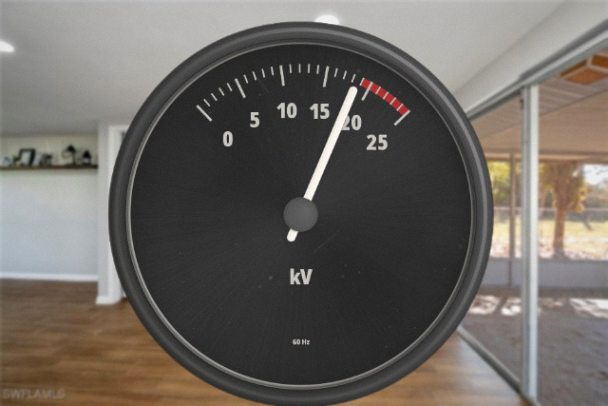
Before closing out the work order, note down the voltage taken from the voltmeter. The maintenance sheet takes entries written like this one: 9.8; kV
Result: 18.5; kV
